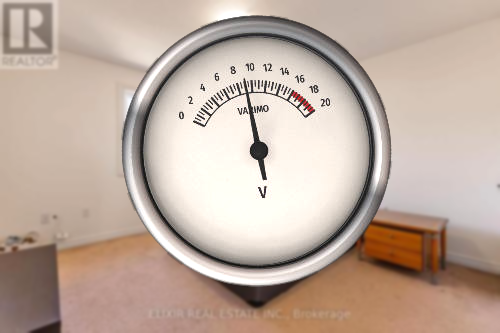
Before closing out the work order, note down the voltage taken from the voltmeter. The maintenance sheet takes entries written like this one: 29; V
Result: 9; V
